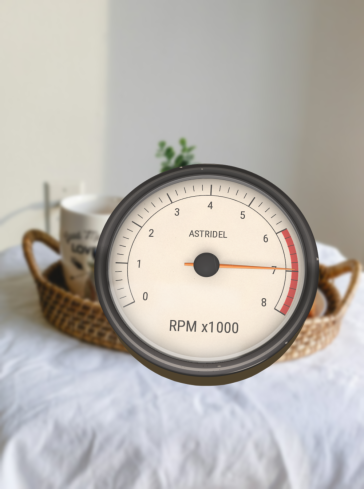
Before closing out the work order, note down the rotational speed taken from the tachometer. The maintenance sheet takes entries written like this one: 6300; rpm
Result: 7000; rpm
